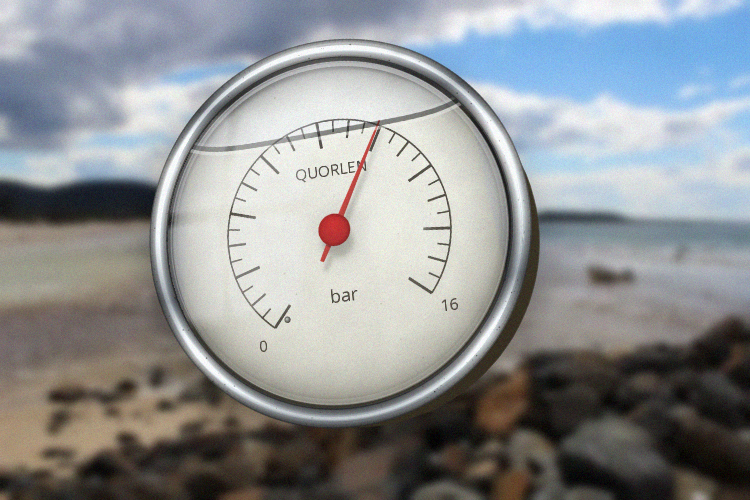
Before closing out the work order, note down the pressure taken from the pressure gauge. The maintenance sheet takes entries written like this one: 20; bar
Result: 10; bar
